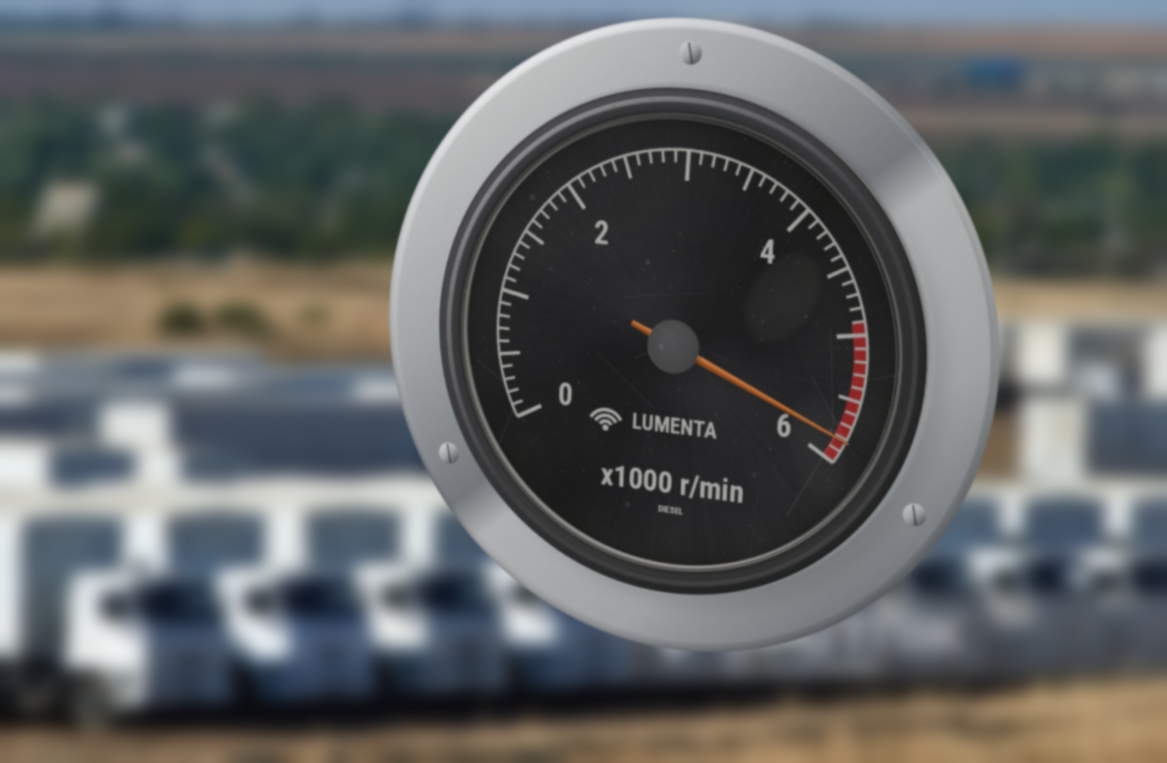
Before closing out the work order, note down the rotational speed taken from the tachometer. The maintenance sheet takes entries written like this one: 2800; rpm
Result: 5800; rpm
